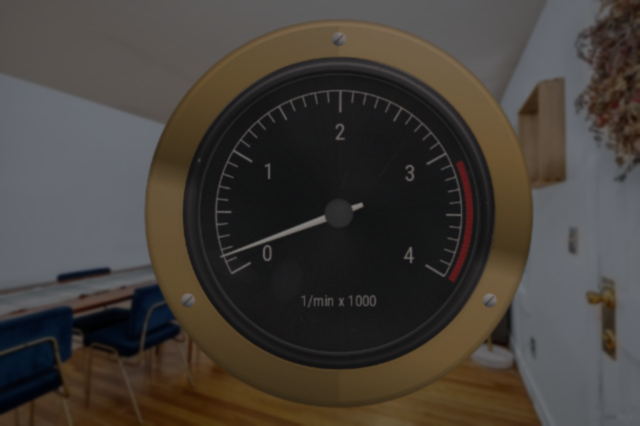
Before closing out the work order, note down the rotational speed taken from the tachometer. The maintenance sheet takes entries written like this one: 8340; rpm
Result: 150; rpm
